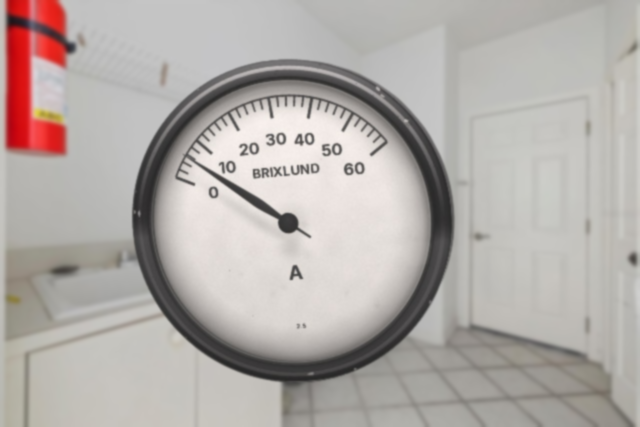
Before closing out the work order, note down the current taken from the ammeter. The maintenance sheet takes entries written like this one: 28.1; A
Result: 6; A
